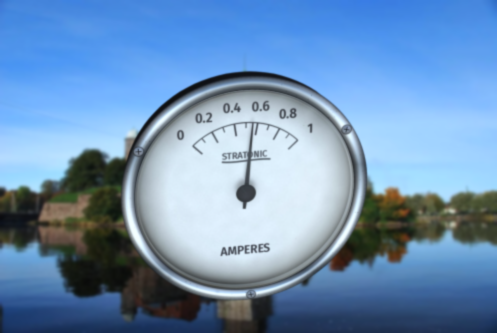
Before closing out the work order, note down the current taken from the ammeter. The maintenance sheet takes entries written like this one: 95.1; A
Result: 0.55; A
